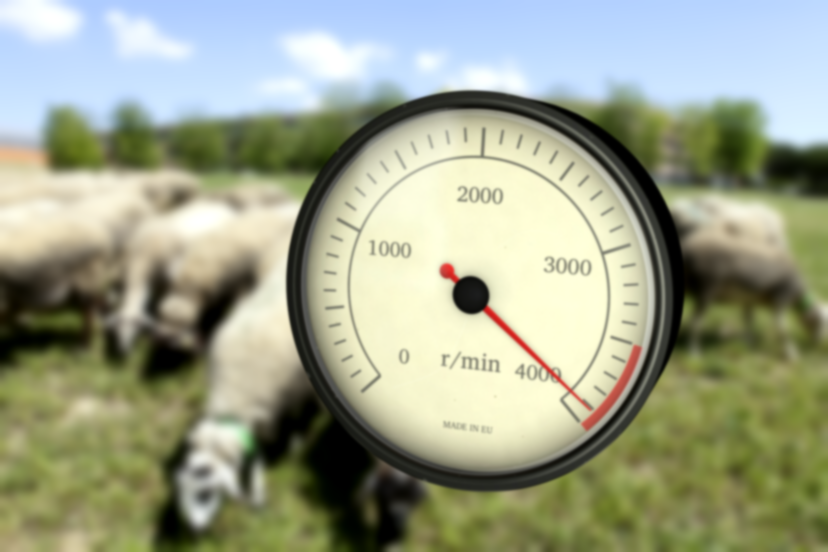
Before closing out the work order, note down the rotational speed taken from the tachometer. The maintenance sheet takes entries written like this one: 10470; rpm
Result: 3900; rpm
